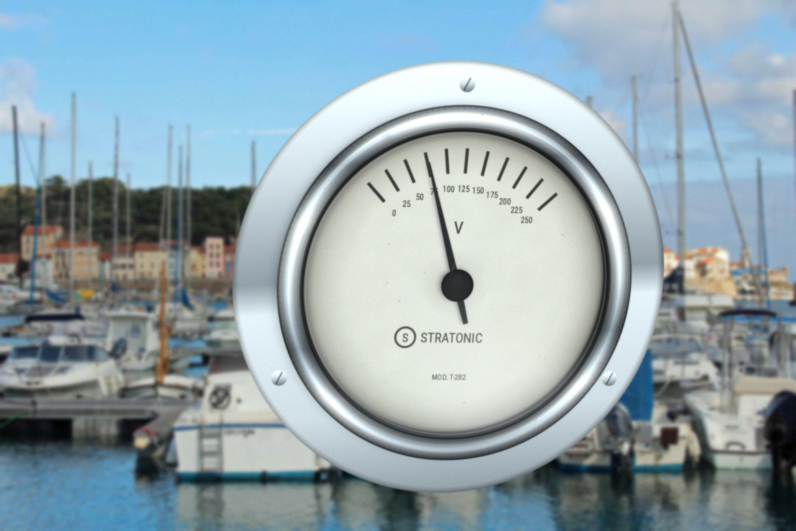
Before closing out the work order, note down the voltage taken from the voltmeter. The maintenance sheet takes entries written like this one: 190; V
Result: 75; V
